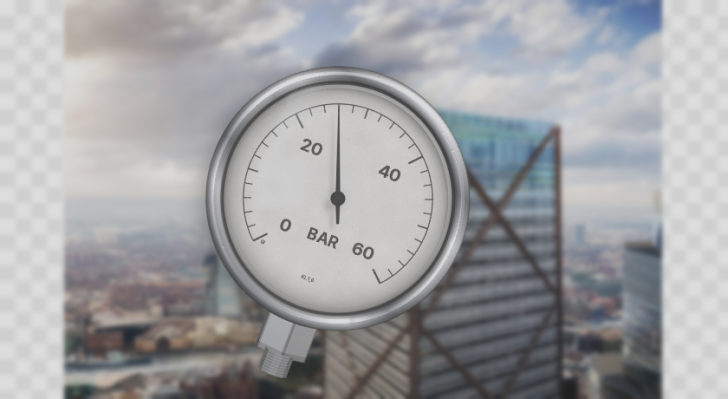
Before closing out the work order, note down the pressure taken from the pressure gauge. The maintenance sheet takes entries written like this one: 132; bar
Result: 26; bar
